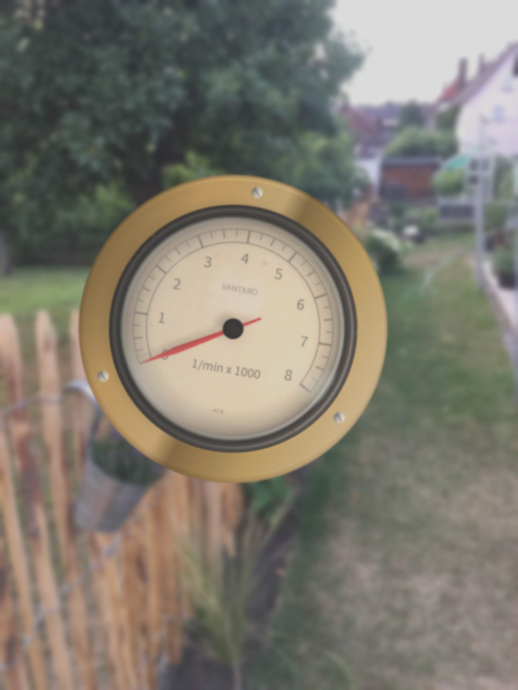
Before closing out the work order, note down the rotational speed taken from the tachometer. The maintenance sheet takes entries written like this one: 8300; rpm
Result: 0; rpm
